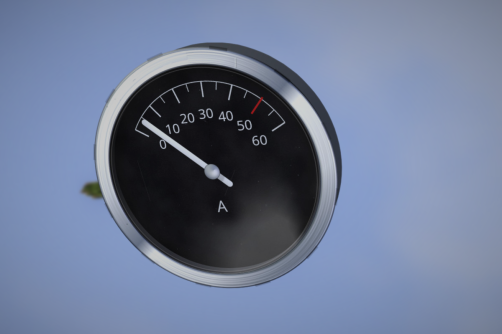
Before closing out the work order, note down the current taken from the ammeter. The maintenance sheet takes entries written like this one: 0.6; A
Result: 5; A
